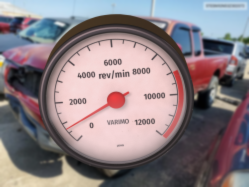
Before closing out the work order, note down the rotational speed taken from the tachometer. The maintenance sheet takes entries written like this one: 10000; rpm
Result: 750; rpm
